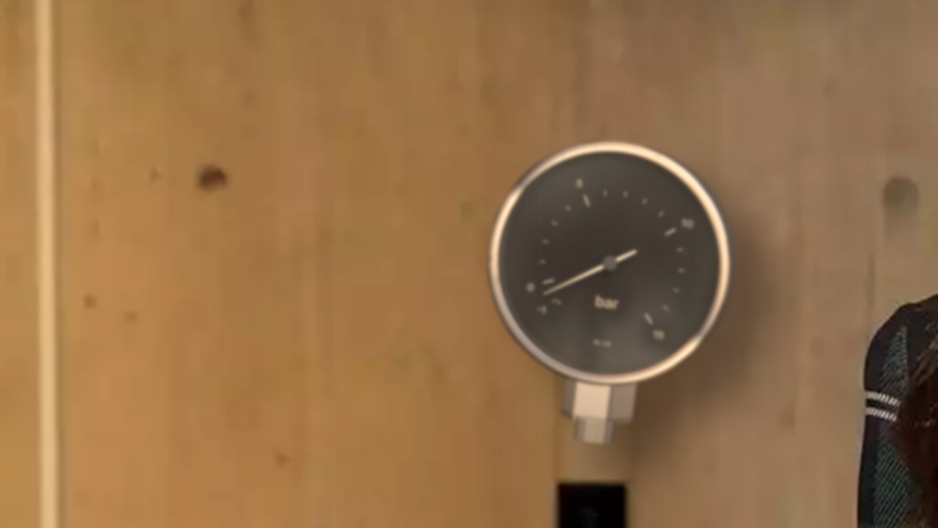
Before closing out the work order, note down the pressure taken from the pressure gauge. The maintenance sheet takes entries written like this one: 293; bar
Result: -0.5; bar
